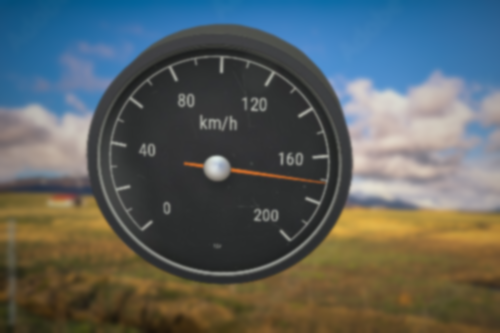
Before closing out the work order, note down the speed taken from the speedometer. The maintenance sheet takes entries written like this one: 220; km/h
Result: 170; km/h
